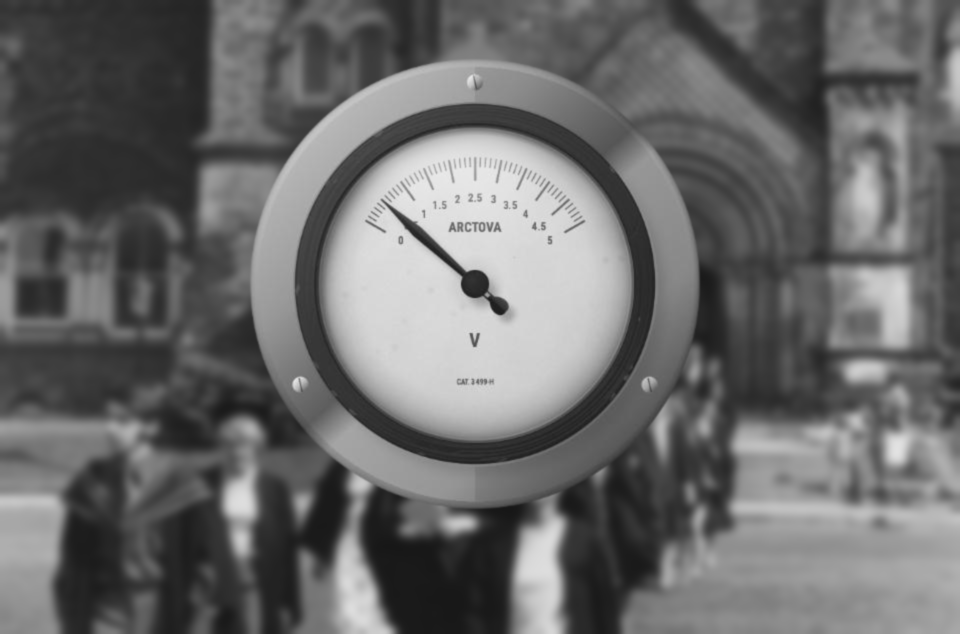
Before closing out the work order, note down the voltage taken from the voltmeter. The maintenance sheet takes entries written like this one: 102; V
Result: 0.5; V
